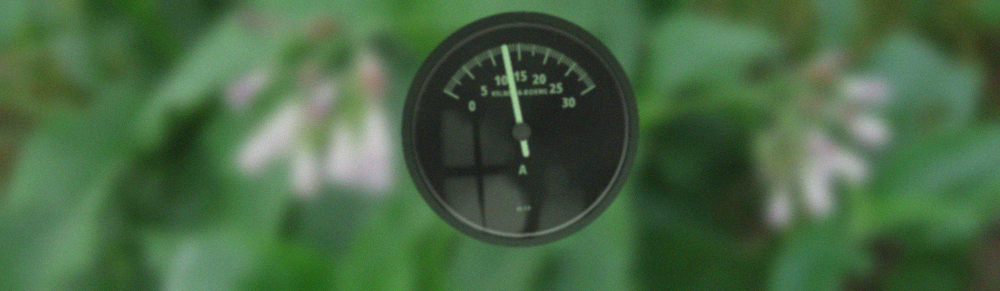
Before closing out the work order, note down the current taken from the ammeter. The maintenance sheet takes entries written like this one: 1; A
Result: 12.5; A
